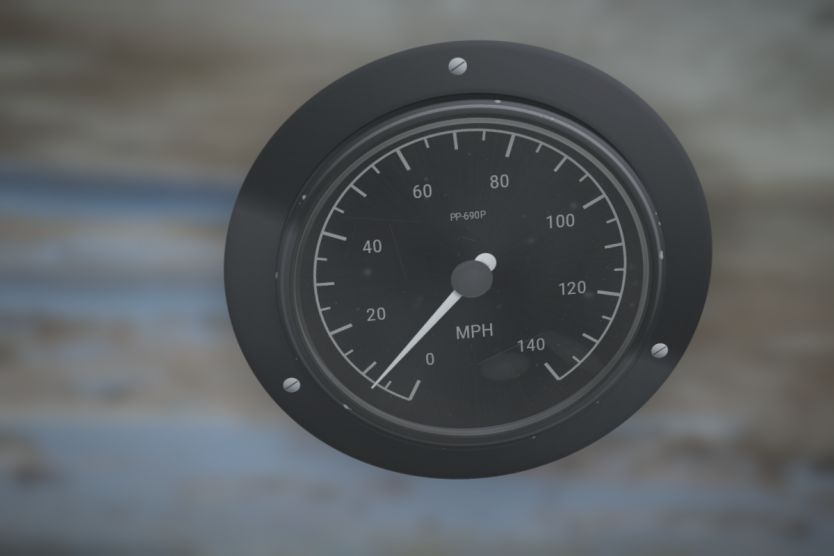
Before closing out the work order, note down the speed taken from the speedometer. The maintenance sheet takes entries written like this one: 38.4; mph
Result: 7.5; mph
